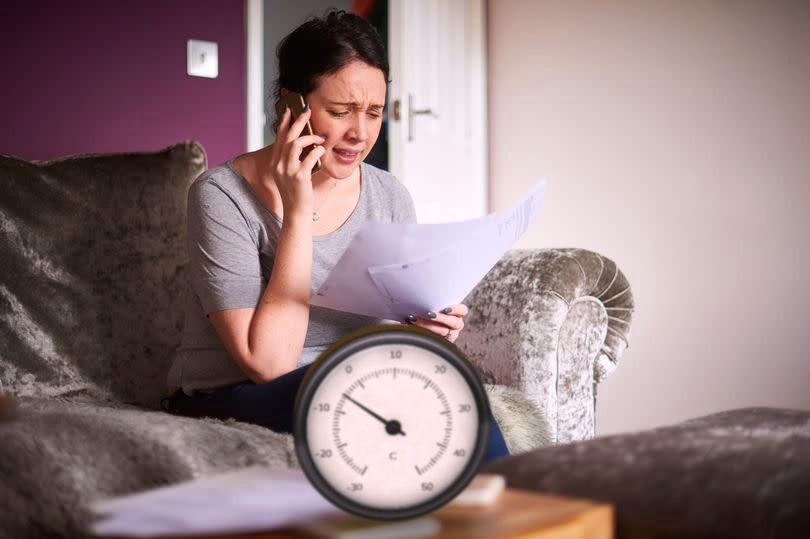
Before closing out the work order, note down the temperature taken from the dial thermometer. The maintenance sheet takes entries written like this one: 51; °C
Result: -5; °C
